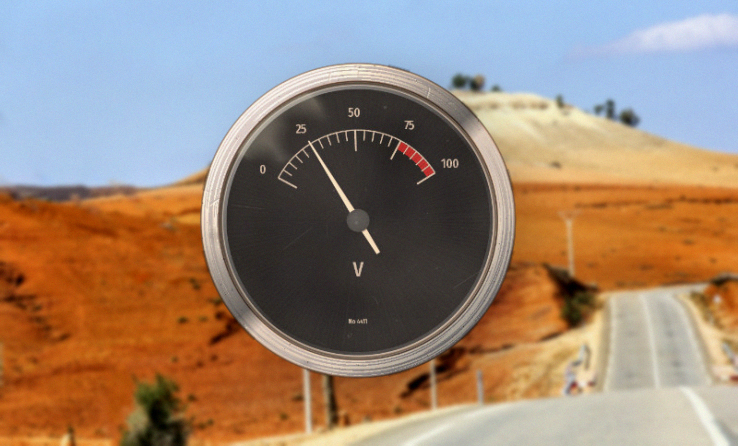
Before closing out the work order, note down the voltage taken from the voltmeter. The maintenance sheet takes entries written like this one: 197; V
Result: 25; V
